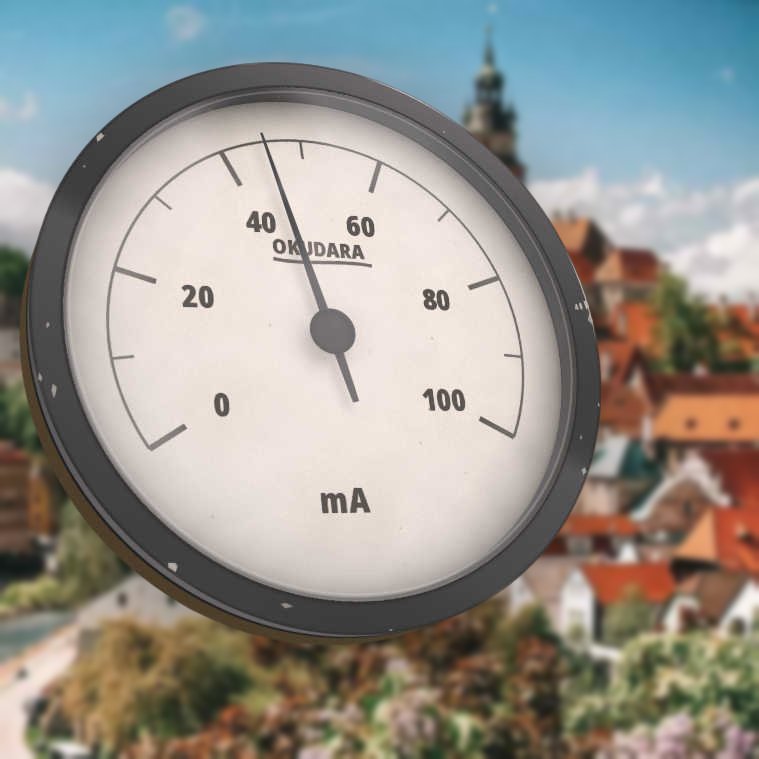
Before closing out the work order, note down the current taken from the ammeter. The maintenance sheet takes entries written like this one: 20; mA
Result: 45; mA
